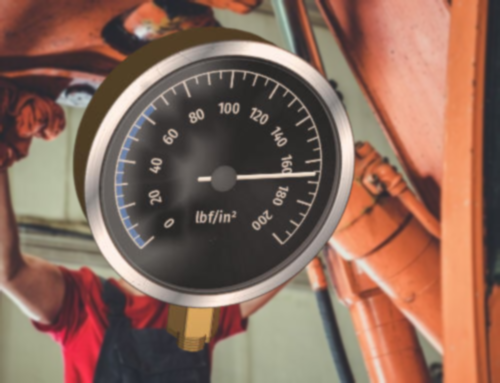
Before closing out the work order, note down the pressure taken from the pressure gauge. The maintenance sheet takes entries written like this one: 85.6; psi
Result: 165; psi
